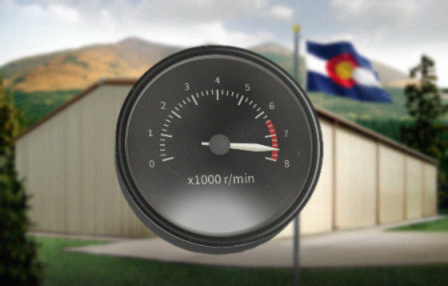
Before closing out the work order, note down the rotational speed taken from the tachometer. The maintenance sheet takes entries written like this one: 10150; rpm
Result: 7600; rpm
